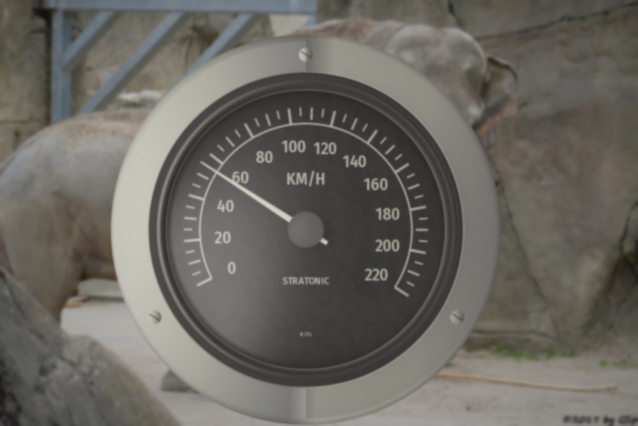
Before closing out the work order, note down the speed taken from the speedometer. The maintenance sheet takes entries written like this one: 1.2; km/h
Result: 55; km/h
